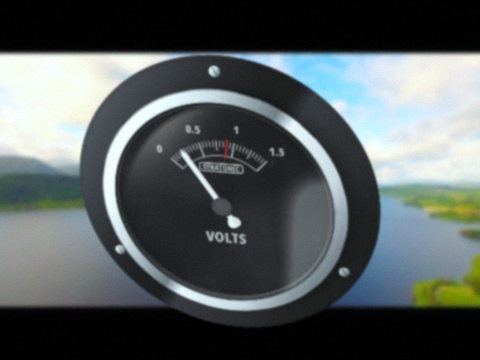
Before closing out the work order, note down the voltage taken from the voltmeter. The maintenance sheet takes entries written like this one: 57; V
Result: 0.25; V
